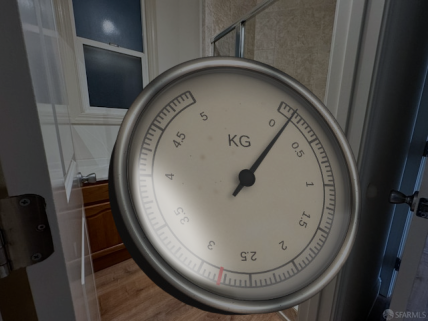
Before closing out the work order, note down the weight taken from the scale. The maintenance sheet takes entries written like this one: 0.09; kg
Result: 0.15; kg
